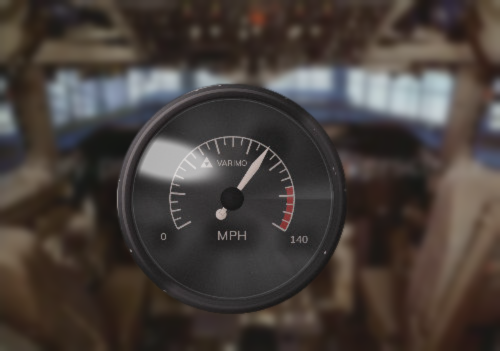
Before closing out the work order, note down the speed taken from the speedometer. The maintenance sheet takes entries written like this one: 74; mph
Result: 90; mph
